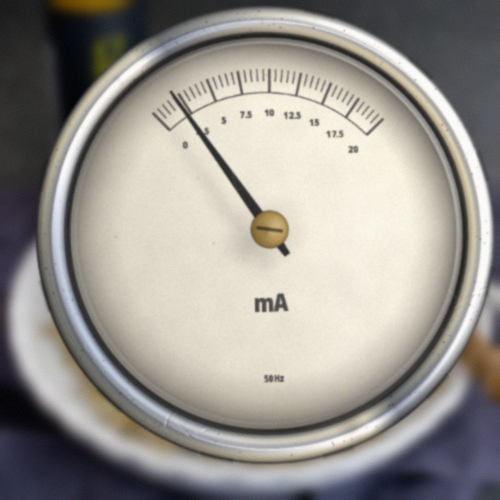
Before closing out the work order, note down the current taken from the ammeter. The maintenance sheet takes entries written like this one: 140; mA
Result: 2; mA
